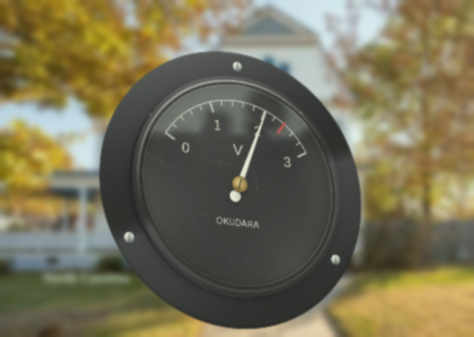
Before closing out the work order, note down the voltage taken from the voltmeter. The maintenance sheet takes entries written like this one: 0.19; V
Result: 2; V
